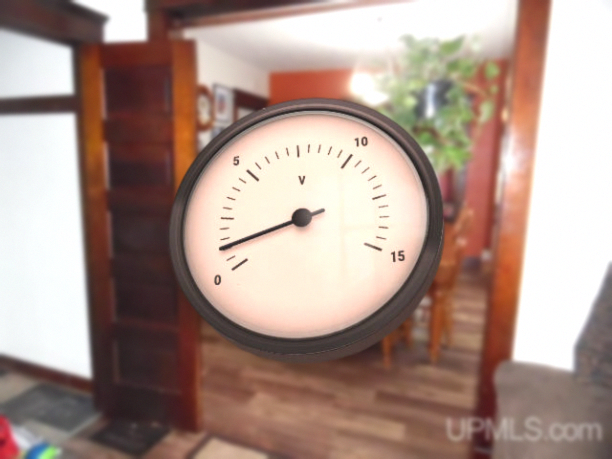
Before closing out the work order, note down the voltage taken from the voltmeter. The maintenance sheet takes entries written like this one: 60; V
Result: 1; V
